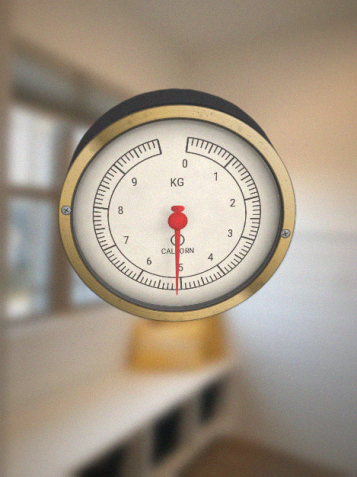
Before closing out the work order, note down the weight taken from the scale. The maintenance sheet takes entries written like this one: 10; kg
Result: 5.1; kg
